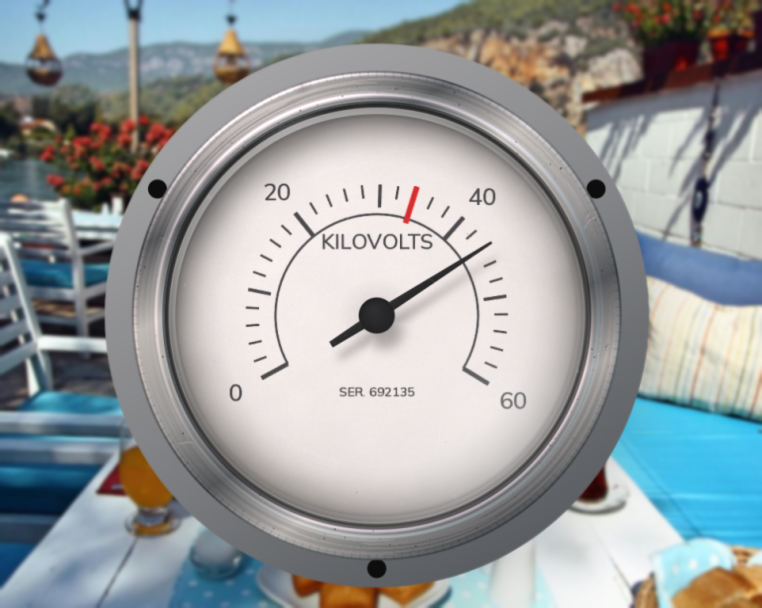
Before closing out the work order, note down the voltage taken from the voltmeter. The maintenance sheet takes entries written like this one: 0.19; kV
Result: 44; kV
